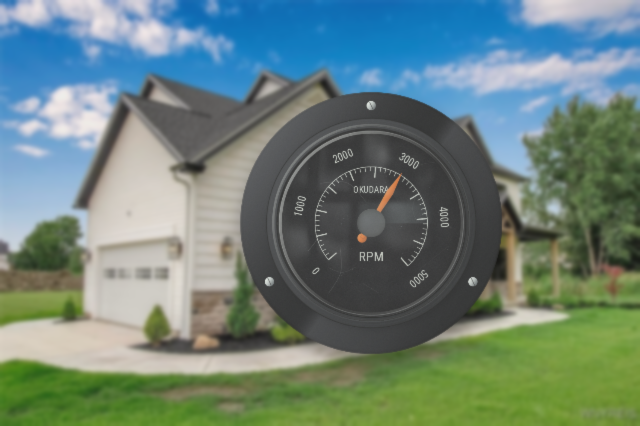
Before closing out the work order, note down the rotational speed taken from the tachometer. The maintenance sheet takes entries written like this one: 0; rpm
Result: 3000; rpm
